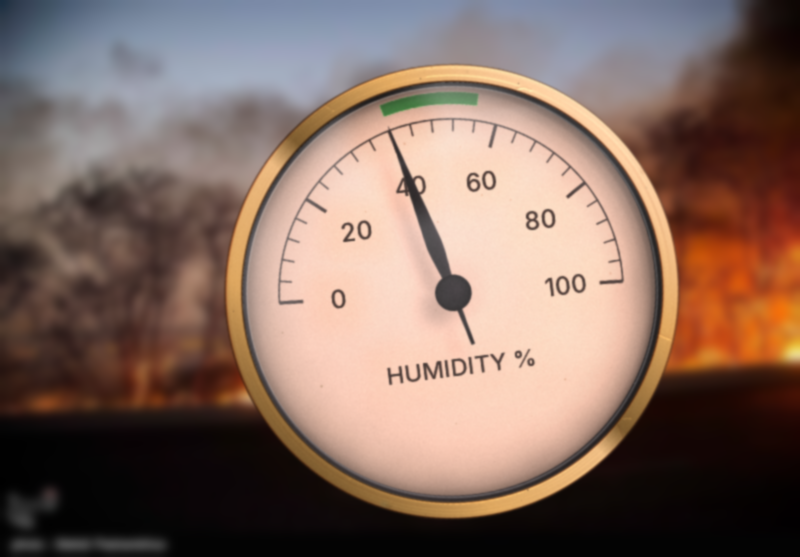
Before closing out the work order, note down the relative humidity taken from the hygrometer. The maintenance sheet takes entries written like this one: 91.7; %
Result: 40; %
